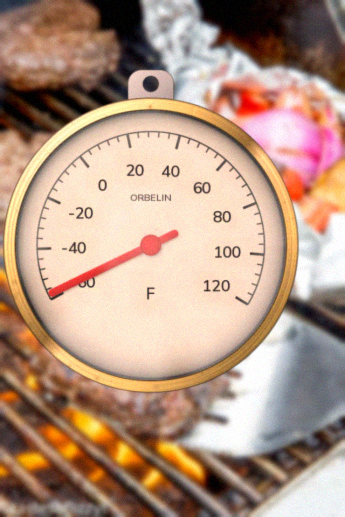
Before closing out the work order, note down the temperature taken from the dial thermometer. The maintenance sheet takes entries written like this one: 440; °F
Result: -58; °F
